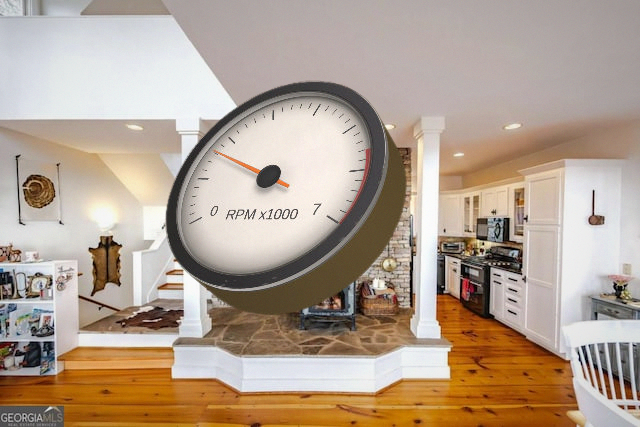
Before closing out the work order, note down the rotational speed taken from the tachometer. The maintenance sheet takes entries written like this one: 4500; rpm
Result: 1600; rpm
